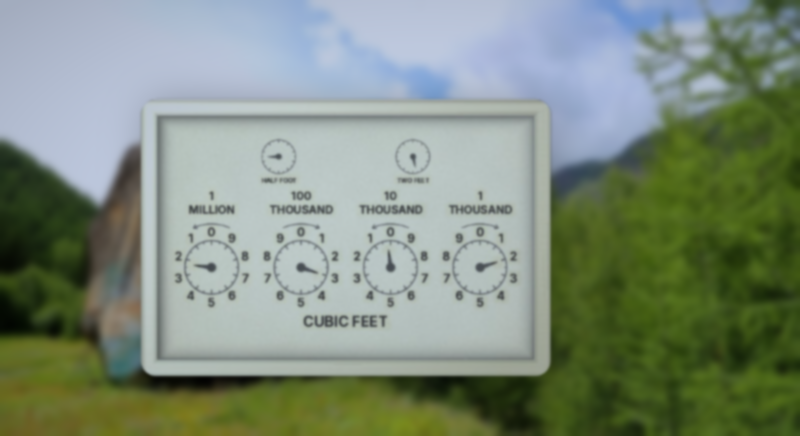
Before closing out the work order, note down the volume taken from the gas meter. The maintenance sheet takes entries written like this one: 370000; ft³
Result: 230200; ft³
